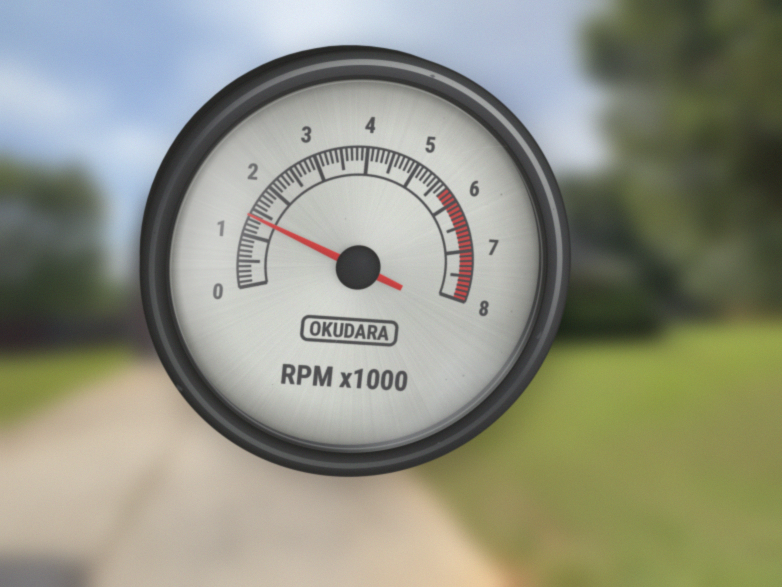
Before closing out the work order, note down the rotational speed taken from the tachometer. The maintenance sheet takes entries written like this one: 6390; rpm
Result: 1400; rpm
